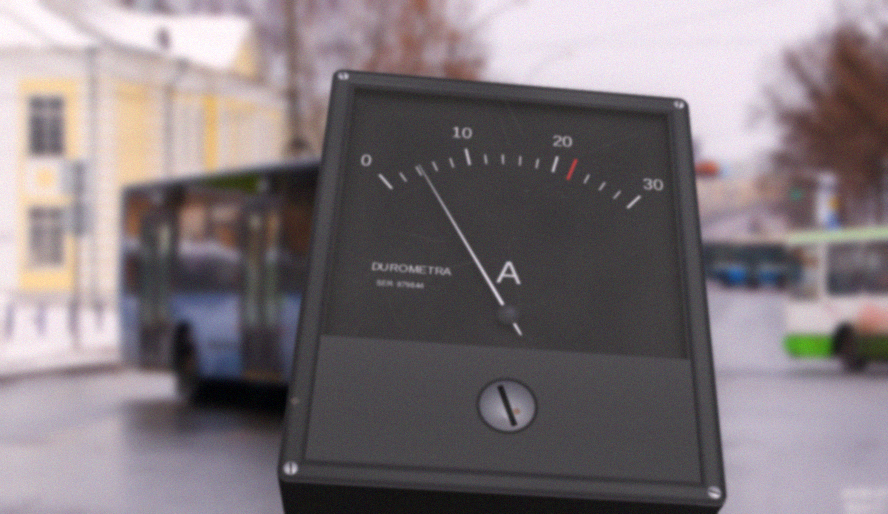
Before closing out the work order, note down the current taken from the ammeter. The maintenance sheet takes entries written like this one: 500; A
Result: 4; A
